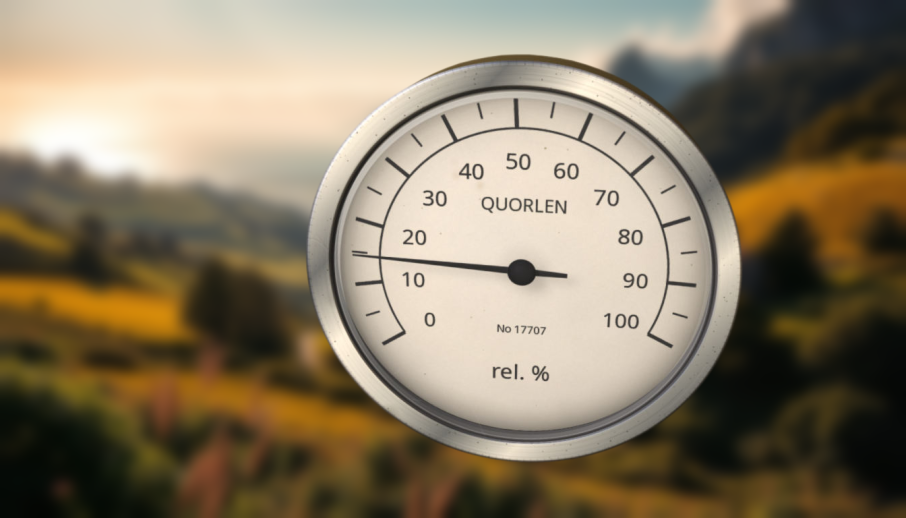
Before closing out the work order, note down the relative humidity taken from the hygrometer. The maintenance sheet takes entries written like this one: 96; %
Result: 15; %
